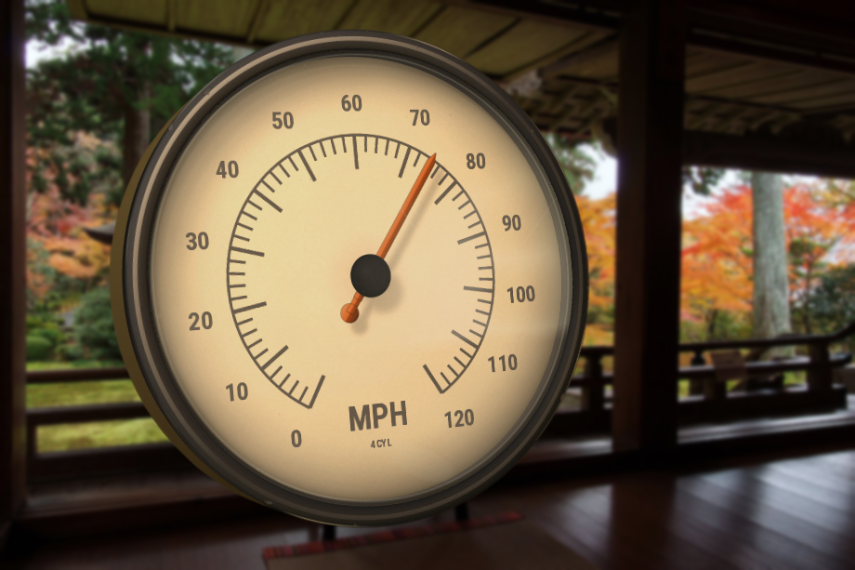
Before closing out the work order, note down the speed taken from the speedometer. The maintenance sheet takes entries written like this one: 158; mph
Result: 74; mph
